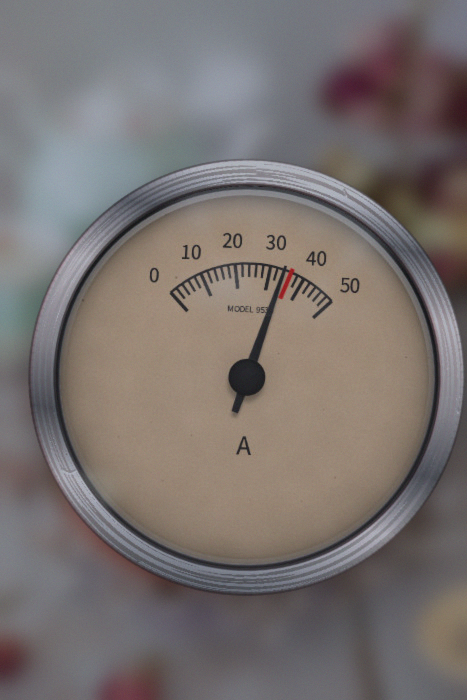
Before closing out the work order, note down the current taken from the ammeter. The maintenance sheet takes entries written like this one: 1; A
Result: 34; A
